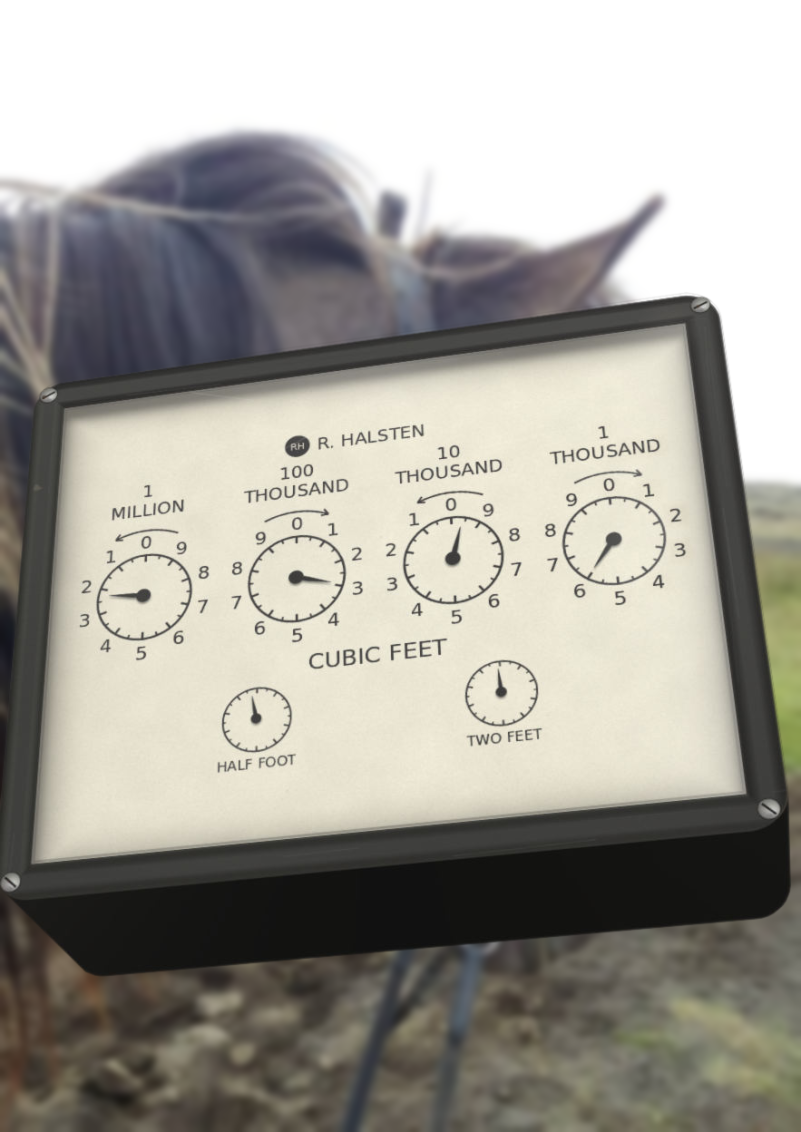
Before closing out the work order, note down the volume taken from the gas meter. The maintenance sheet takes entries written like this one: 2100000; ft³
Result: 229600; ft³
